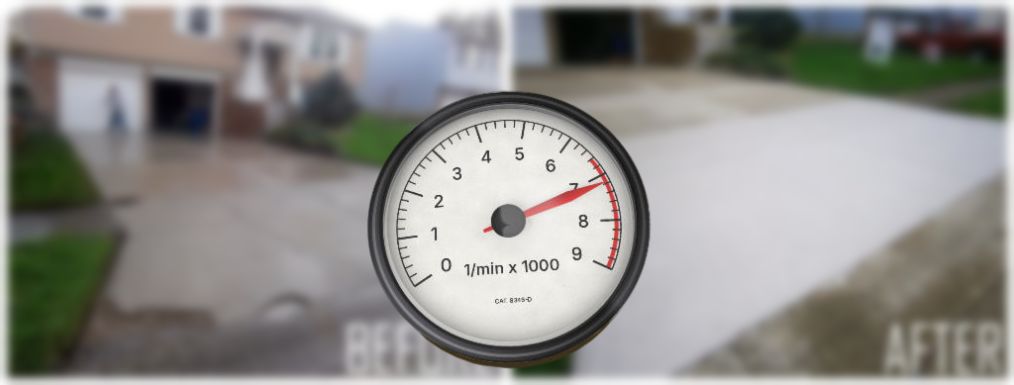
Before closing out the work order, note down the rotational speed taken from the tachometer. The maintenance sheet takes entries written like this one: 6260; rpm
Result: 7200; rpm
